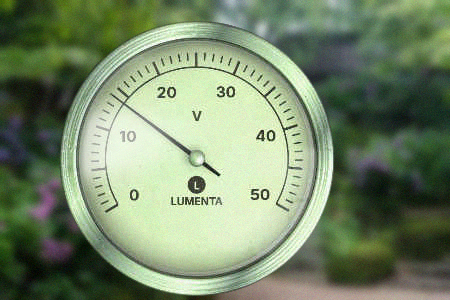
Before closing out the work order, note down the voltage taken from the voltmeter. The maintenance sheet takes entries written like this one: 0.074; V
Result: 14; V
